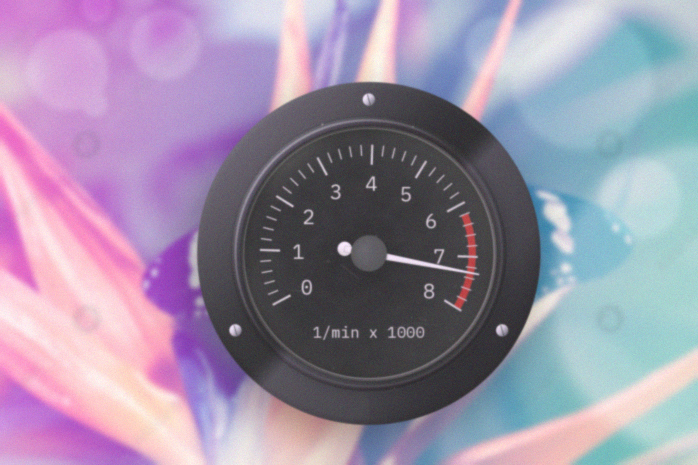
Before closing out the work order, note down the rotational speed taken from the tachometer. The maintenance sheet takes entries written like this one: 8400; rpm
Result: 7300; rpm
